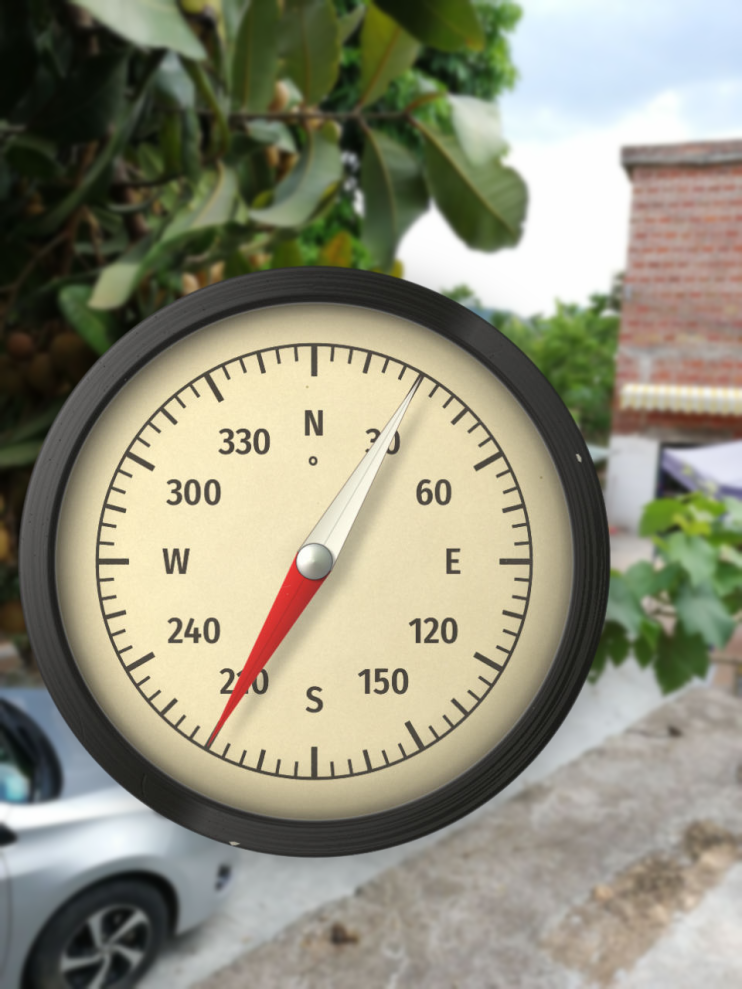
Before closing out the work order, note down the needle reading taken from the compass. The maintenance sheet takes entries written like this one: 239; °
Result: 210; °
